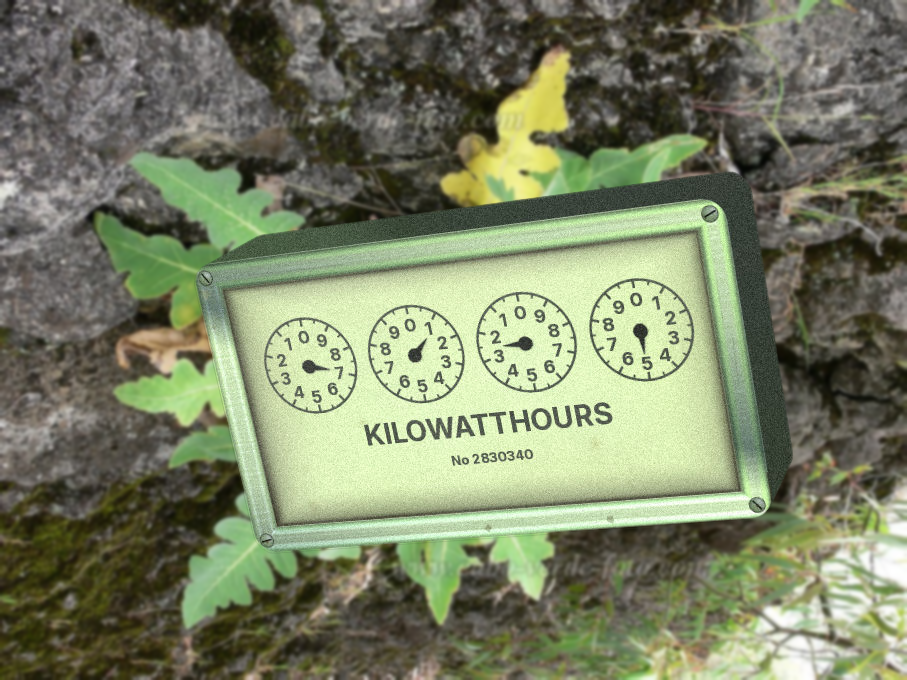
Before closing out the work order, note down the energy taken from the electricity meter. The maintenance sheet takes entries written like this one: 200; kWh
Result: 7125; kWh
